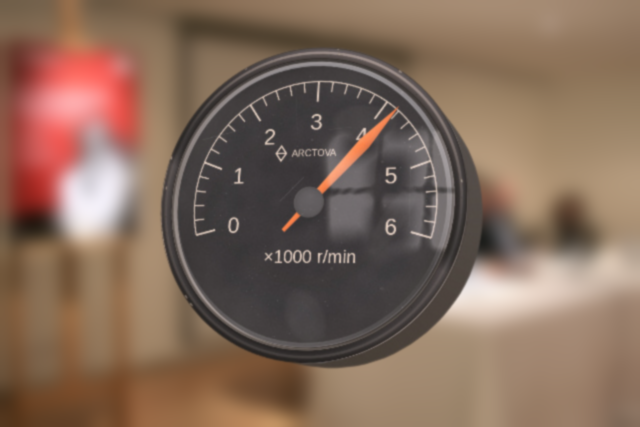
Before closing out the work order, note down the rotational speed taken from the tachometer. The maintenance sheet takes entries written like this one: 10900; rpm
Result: 4200; rpm
